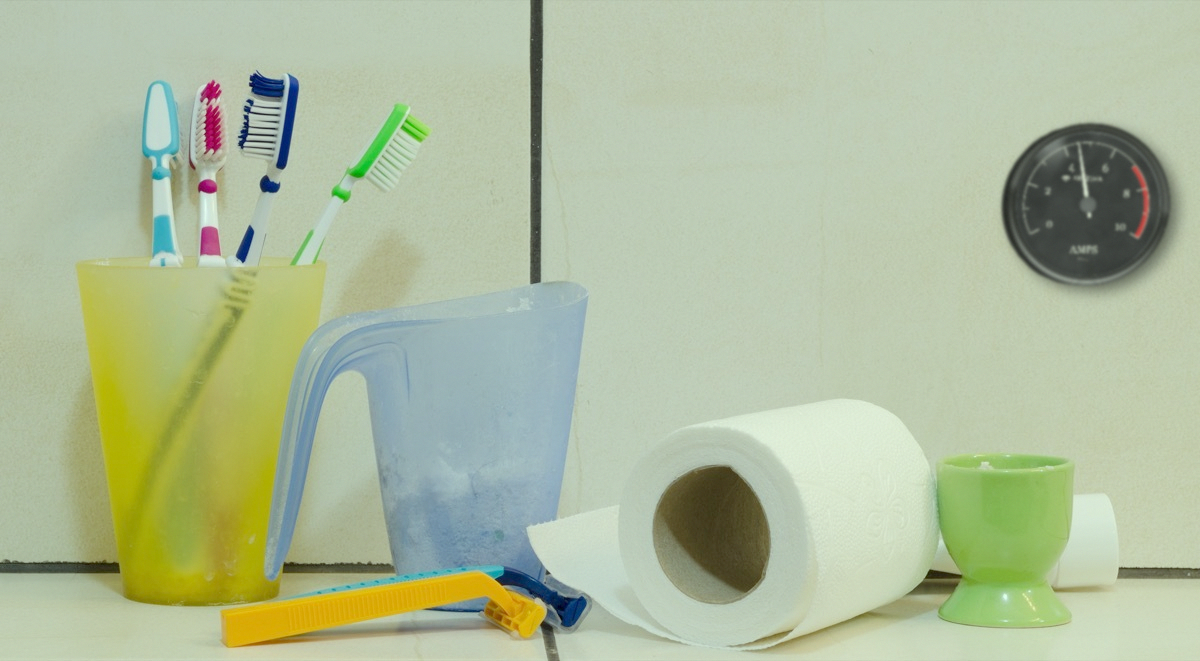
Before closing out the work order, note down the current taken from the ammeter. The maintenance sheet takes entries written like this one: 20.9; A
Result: 4.5; A
